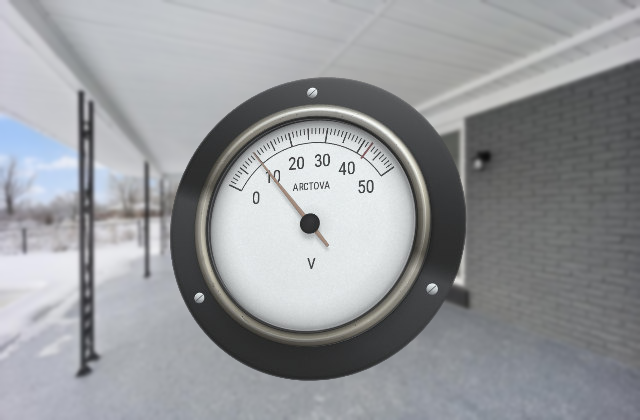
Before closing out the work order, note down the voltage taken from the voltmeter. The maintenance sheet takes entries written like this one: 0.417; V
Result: 10; V
